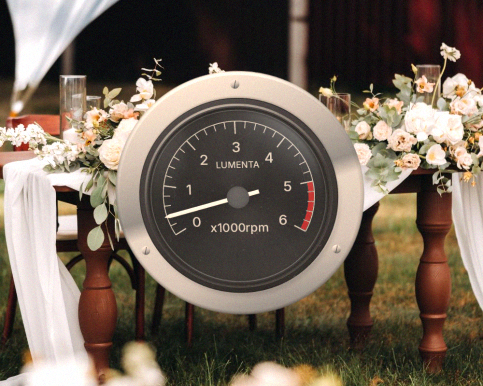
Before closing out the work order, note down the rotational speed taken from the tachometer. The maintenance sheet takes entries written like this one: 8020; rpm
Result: 400; rpm
